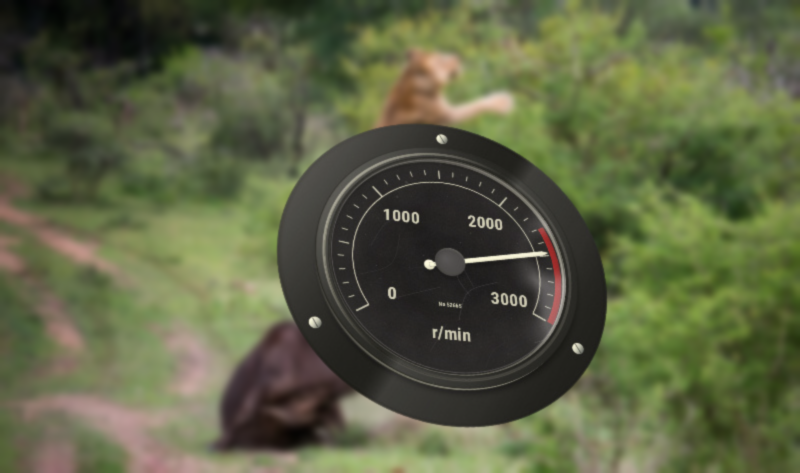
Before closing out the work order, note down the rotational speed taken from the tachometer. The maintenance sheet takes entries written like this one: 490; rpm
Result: 2500; rpm
